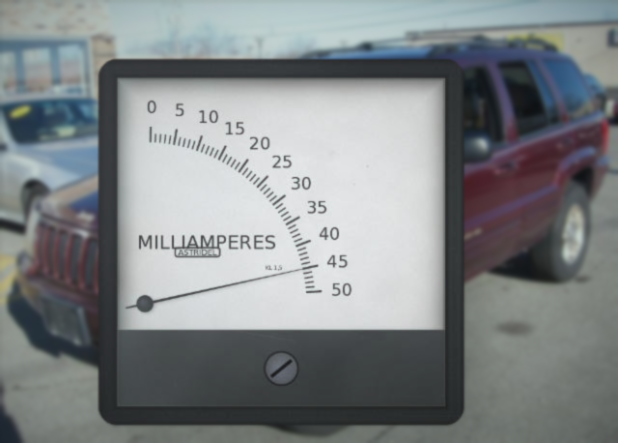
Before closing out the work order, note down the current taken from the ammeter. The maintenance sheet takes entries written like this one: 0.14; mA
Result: 45; mA
